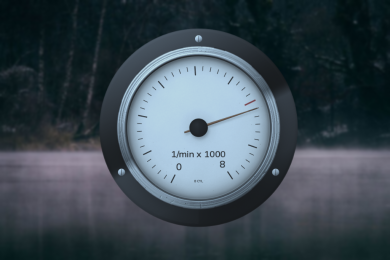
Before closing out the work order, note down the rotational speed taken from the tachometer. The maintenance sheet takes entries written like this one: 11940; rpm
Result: 6000; rpm
